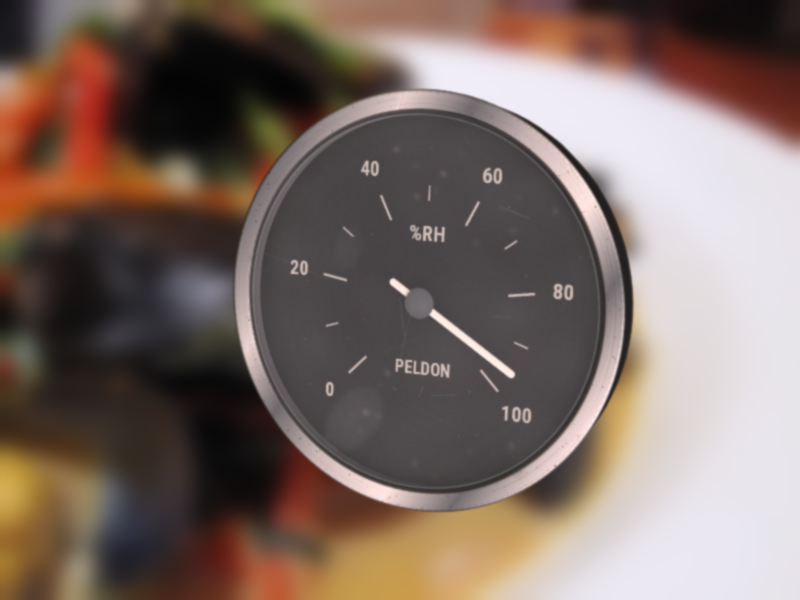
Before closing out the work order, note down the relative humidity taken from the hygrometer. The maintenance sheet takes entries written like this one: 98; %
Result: 95; %
